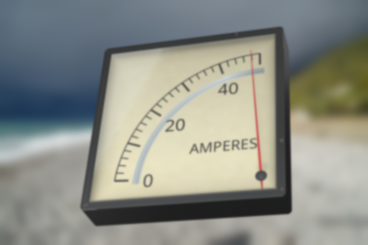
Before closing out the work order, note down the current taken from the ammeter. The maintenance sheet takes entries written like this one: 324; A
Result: 48; A
